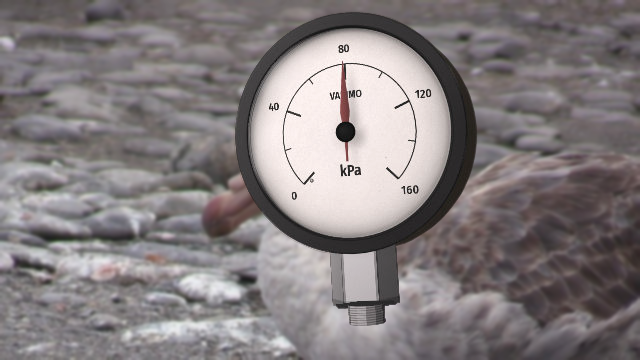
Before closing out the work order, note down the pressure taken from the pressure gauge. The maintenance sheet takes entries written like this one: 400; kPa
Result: 80; kPa
